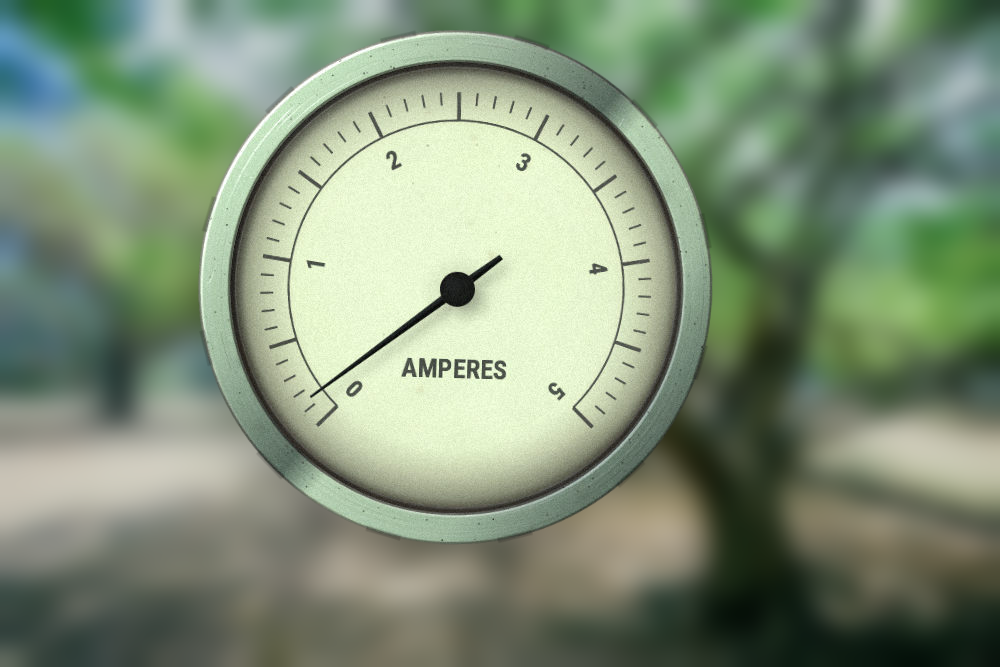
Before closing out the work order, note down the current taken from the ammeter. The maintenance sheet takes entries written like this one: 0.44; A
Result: 0.15; A
